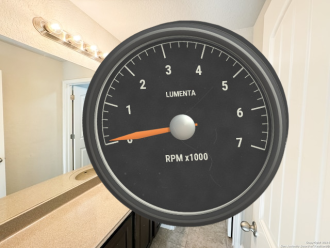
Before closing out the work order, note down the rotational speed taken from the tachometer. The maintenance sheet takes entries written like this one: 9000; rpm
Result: 100; rpm
